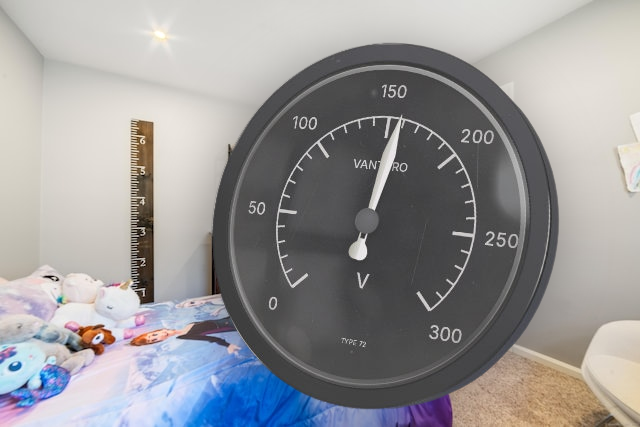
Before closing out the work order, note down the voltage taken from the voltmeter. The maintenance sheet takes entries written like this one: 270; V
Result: 160; V
